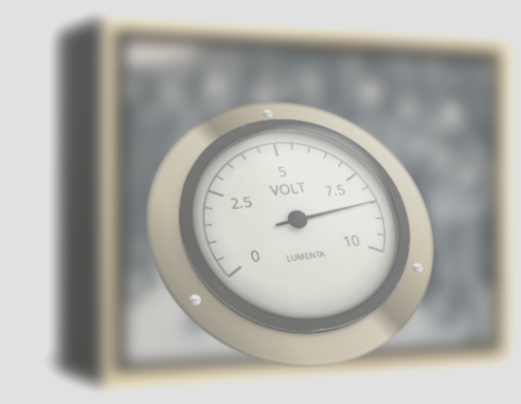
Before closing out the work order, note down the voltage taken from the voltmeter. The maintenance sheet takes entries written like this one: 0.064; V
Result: 8.5; V
